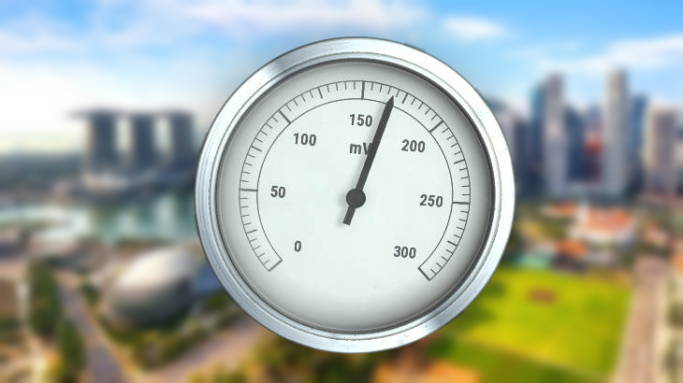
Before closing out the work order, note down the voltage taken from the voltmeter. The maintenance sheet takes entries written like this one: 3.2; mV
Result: 167.5; mV
